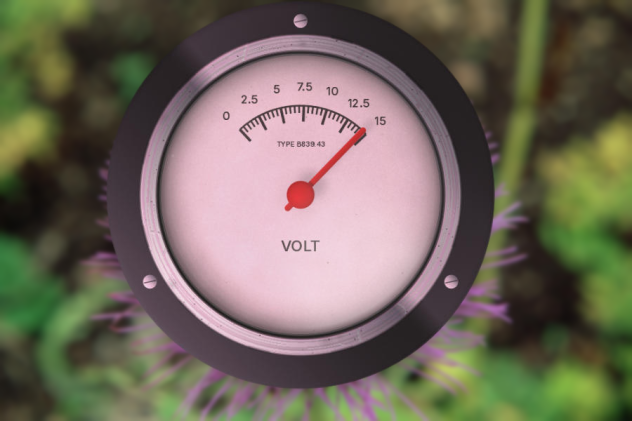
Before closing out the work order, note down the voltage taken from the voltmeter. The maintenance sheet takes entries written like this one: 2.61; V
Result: 14.5; V
